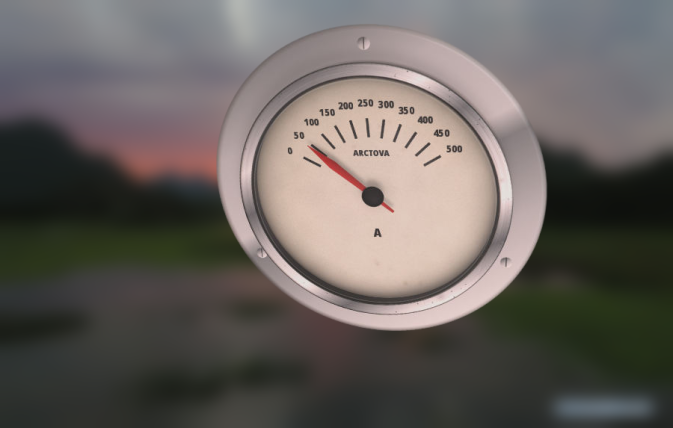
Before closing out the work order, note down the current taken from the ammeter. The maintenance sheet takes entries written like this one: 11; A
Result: 50; A
